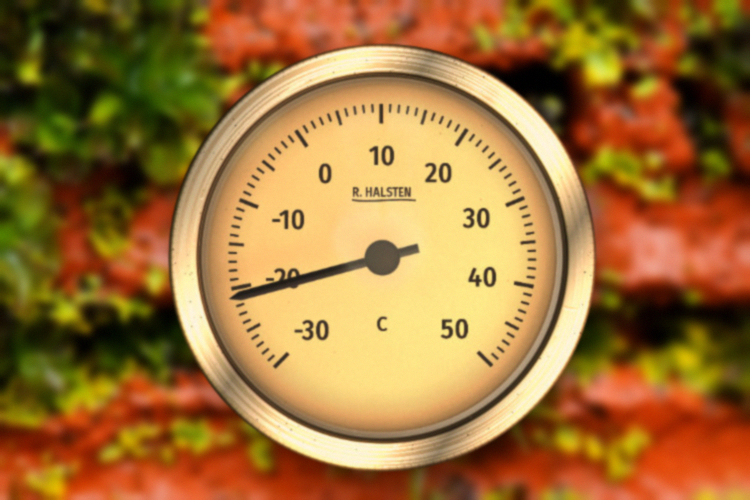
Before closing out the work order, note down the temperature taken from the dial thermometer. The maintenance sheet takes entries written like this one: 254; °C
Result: -21; °C
